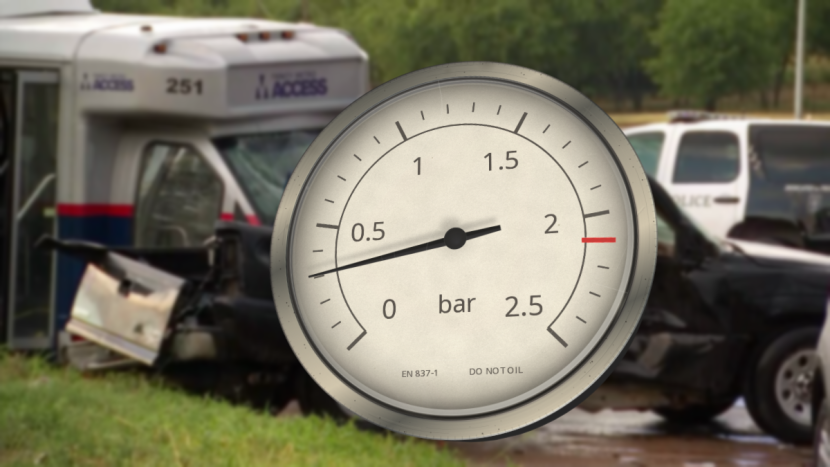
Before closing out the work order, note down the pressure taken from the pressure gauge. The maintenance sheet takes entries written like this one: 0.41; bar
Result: 0.3; bar
